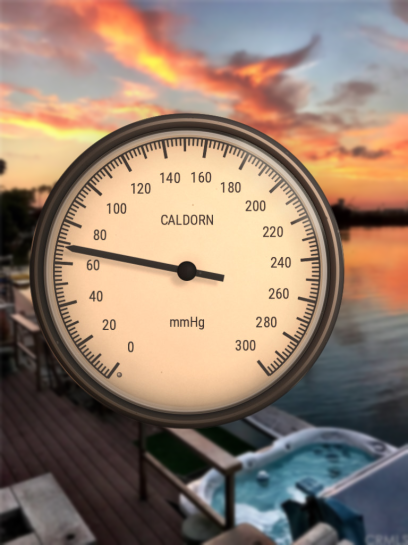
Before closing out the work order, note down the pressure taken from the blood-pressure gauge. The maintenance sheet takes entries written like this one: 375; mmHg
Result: 68; mmHg
